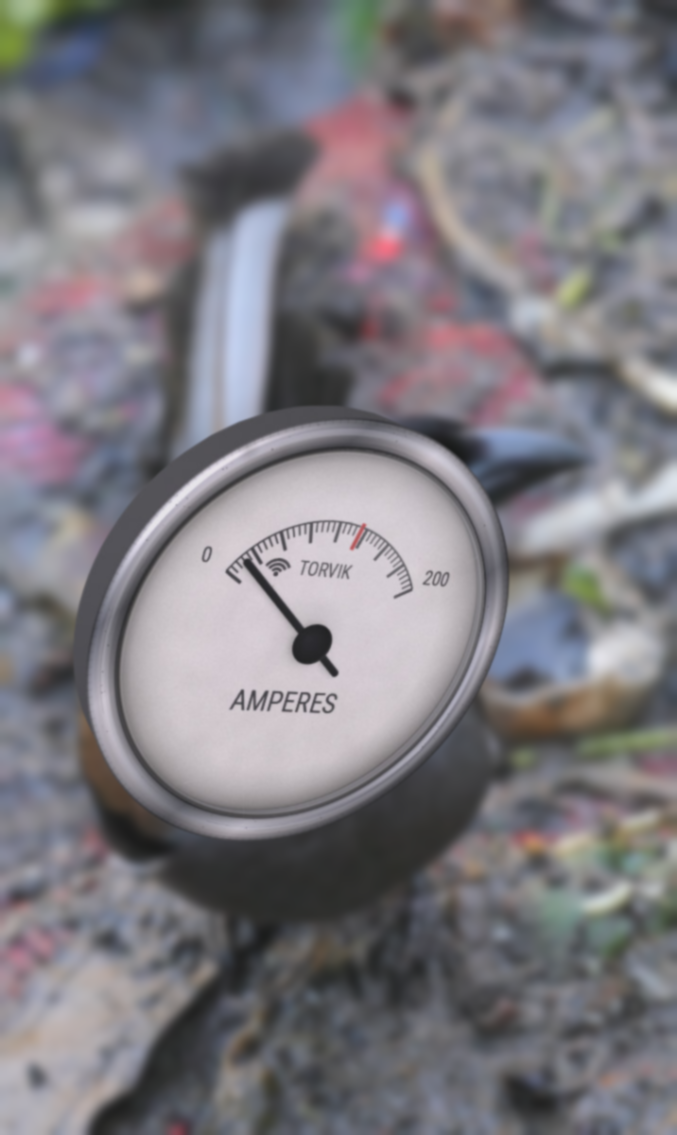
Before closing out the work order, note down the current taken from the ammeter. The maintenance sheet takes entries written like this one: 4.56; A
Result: 15; A
